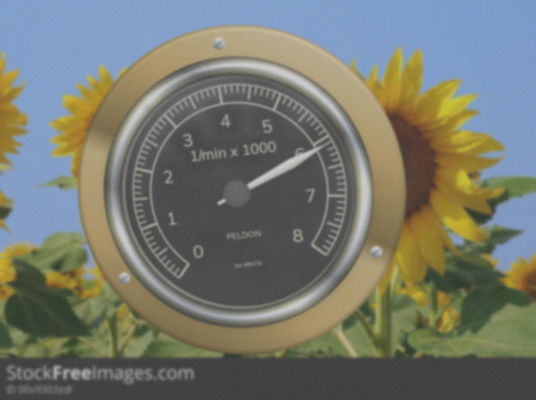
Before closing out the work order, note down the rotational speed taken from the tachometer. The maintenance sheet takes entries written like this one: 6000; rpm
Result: 6100; rpm
